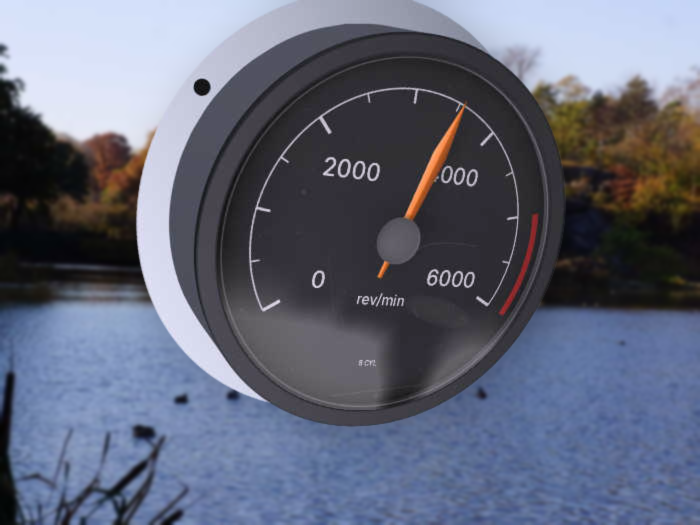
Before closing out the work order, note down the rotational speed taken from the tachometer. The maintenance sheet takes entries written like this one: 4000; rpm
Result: 3500; rpm
